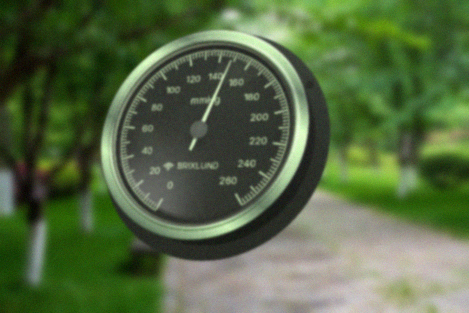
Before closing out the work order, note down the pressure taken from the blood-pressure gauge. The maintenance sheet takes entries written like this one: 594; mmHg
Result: 150; mmHg
